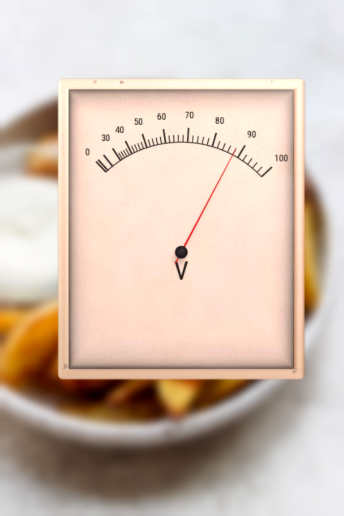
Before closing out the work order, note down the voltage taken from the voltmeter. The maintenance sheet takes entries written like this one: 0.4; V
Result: 88; V
